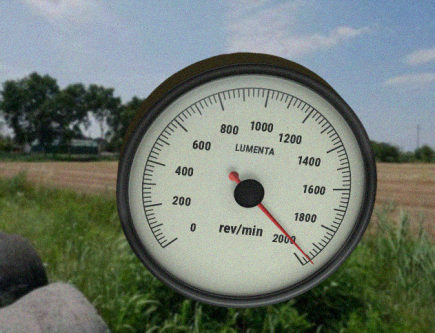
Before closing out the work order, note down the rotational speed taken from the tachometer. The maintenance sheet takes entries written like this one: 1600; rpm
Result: 1960; rpm
